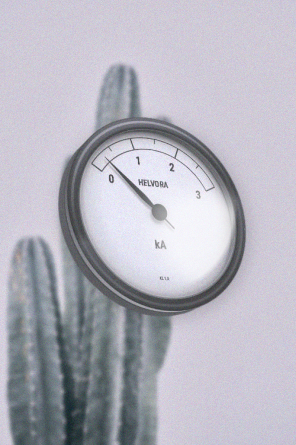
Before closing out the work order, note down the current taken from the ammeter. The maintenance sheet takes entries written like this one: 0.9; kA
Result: 0.25; kA
